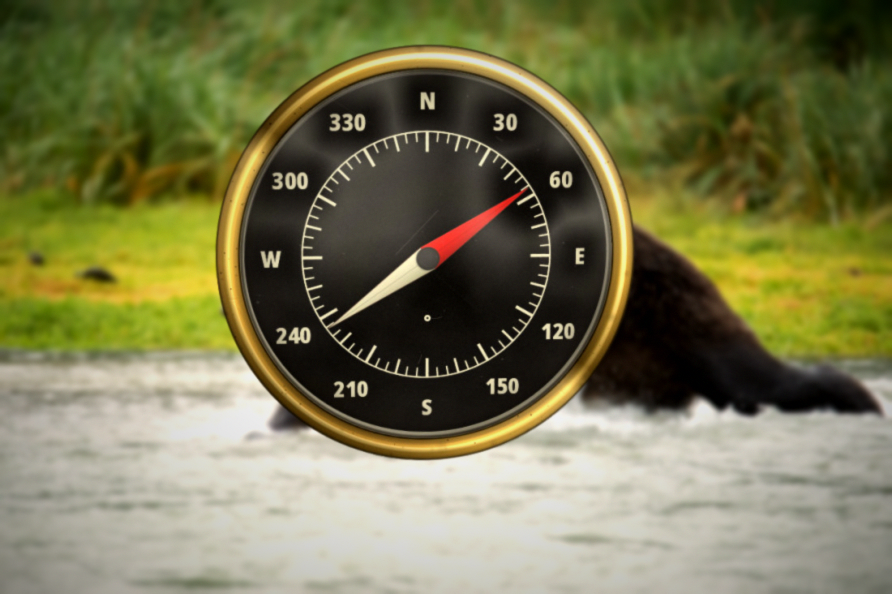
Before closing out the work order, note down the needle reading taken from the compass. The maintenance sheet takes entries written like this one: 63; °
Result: 55; °
